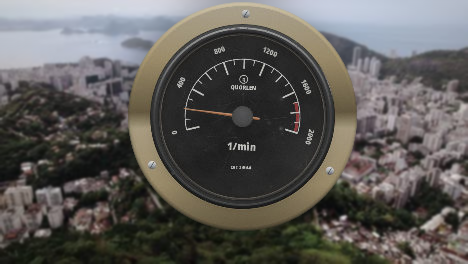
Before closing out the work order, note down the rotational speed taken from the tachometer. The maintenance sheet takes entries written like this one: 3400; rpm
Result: 200; rpm
